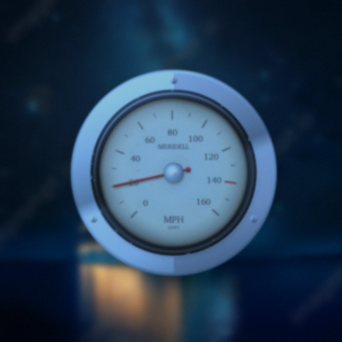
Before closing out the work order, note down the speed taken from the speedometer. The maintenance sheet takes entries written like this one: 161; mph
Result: 20; mph
